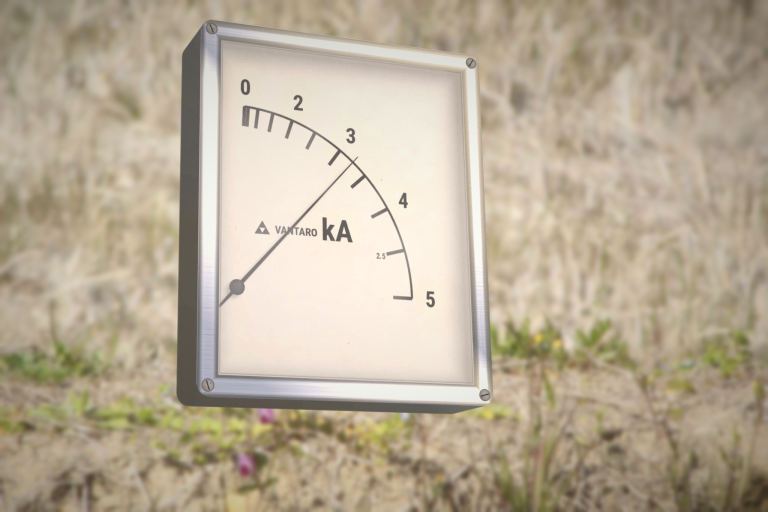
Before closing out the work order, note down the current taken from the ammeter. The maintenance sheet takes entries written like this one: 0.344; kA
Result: 3.25; kA
